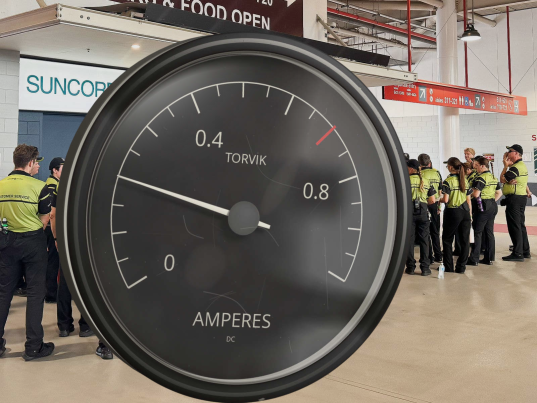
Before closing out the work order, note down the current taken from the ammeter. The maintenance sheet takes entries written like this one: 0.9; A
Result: 0.2; A
